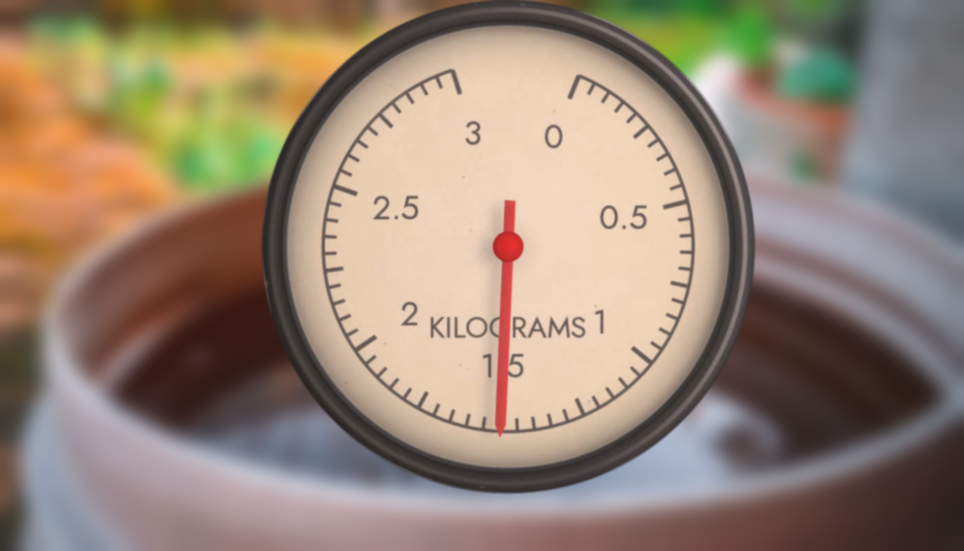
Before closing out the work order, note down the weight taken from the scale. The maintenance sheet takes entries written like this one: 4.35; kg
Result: 1.5; kg
